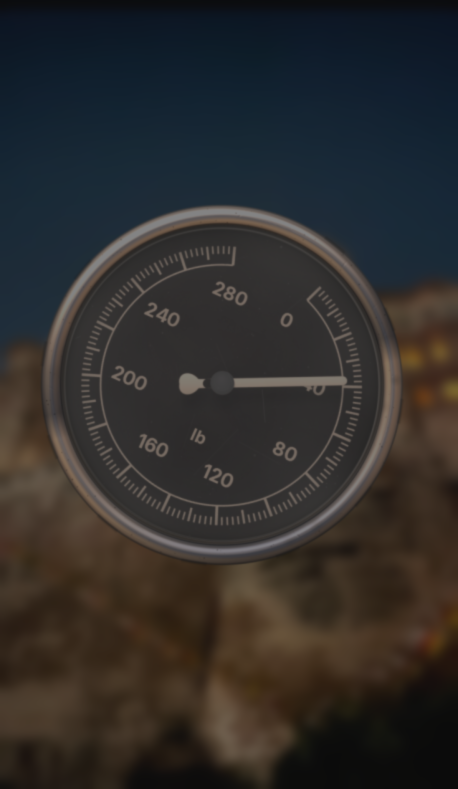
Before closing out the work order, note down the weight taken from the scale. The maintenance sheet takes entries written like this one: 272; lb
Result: 38; lb
